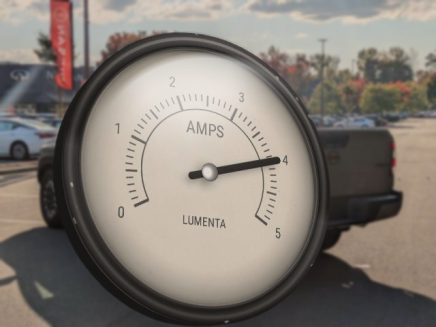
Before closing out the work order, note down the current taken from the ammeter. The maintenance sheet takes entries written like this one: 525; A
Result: 4; A
